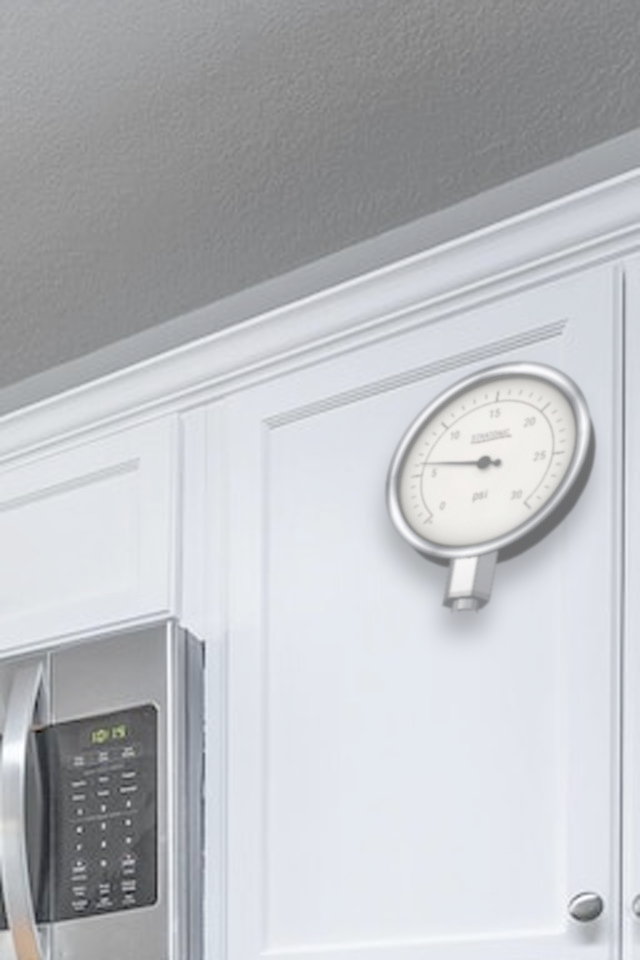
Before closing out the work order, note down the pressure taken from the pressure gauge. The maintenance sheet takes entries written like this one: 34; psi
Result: 6; psi
